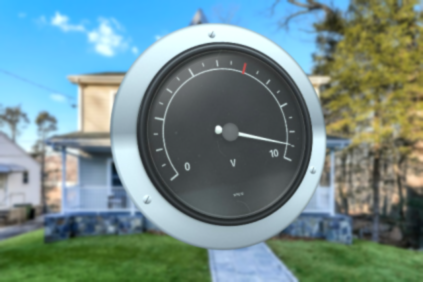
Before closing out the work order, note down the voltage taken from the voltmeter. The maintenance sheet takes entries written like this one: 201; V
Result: 9.5; V
